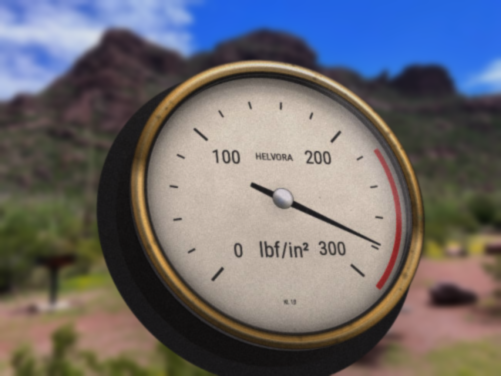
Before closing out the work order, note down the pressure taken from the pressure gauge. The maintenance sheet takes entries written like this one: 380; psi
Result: 280; psi
